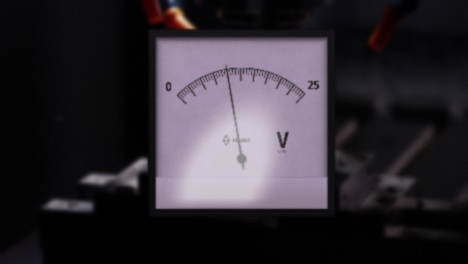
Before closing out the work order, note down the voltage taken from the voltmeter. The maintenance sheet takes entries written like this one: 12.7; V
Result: 10; V
